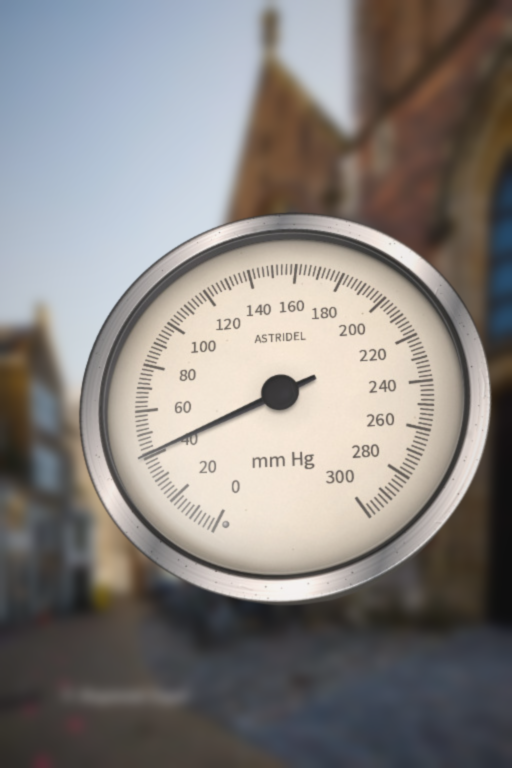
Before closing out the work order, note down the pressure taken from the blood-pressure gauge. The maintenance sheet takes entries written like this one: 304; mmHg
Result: 40; mmHg
